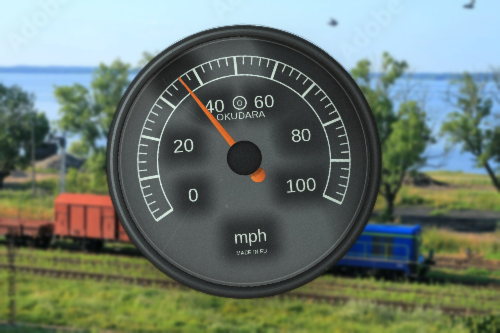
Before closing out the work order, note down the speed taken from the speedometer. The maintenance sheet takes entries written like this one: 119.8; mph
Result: 36; mph
